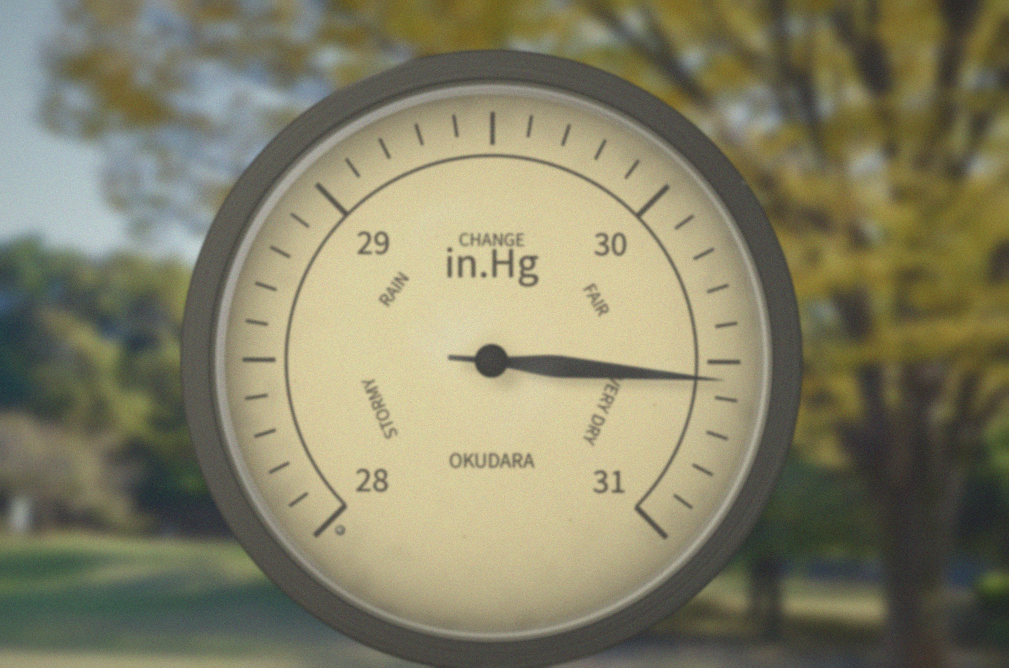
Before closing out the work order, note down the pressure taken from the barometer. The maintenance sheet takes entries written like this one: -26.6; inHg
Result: 30.55; inHg
